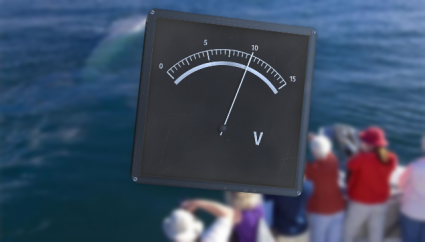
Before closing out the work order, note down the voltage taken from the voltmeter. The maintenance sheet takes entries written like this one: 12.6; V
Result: 10; V
